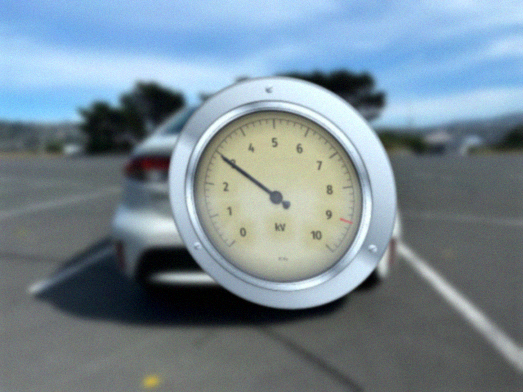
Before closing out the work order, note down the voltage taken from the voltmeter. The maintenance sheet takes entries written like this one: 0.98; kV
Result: 3; kV
